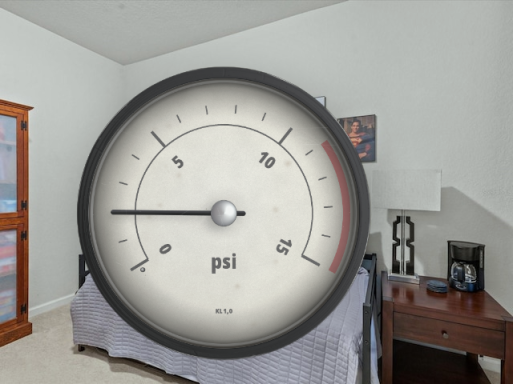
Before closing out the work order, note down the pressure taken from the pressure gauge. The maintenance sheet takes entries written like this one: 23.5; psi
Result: 2; psi
